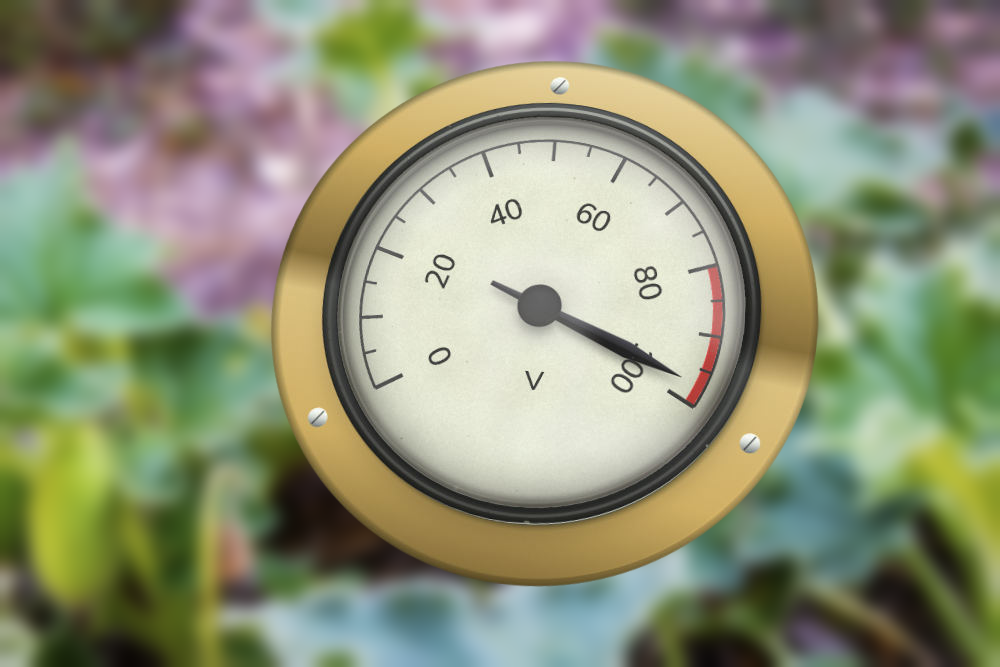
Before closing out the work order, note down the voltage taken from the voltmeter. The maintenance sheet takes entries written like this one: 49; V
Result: 97.5; V
